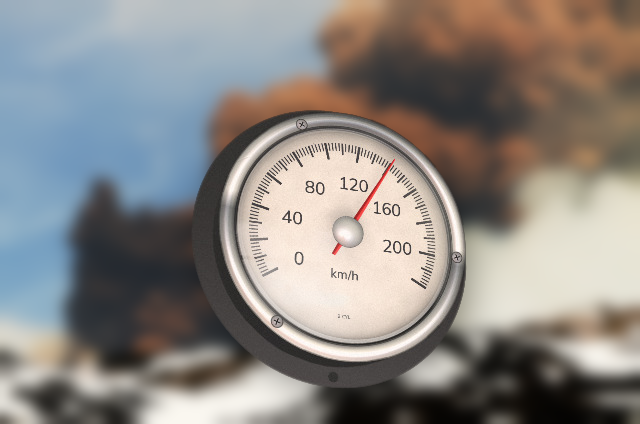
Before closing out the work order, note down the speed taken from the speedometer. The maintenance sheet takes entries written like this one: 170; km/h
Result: 140; km/h
